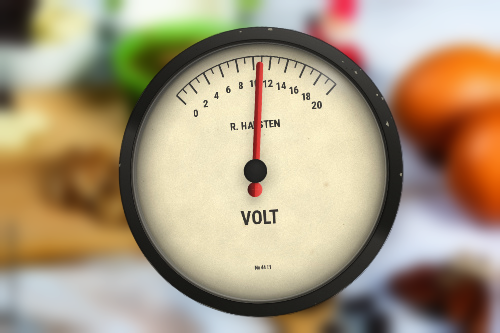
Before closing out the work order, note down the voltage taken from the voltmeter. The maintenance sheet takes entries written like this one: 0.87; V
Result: 11; V
